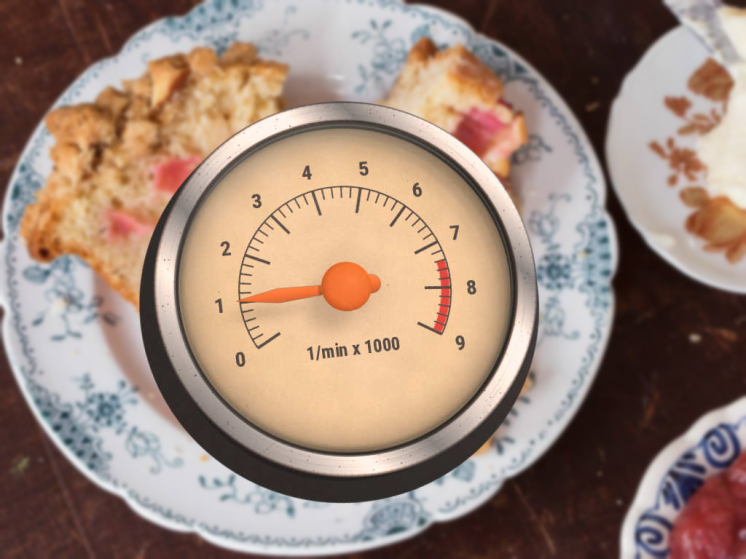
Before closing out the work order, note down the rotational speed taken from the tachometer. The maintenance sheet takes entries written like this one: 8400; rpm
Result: 1000; rpm
